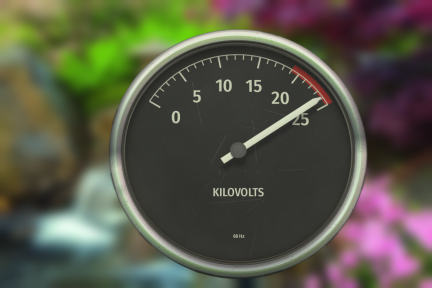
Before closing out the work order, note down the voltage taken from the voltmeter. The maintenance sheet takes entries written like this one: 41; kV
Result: 24; kV
